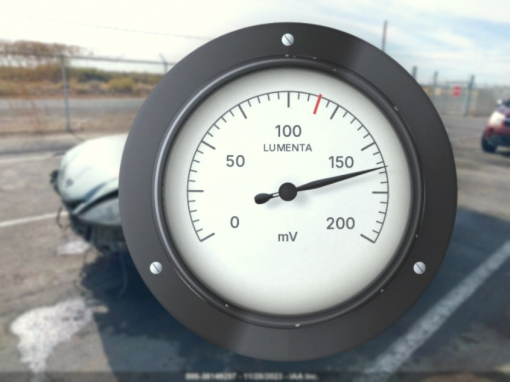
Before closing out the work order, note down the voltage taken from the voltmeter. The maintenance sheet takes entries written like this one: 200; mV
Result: 162.5; mV
